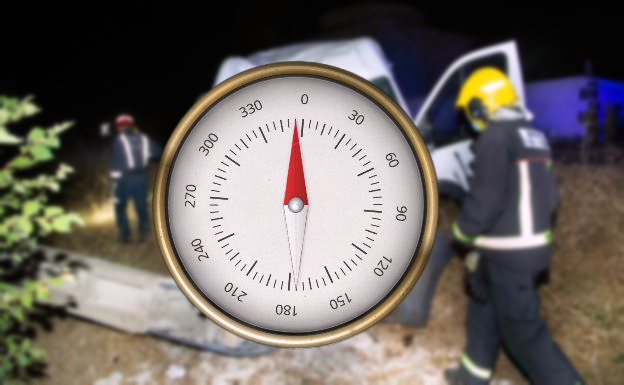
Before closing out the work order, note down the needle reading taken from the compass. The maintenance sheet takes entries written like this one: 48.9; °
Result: 355; °
